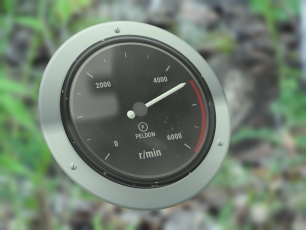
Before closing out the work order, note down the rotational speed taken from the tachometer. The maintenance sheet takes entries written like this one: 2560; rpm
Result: 4500; rpm
